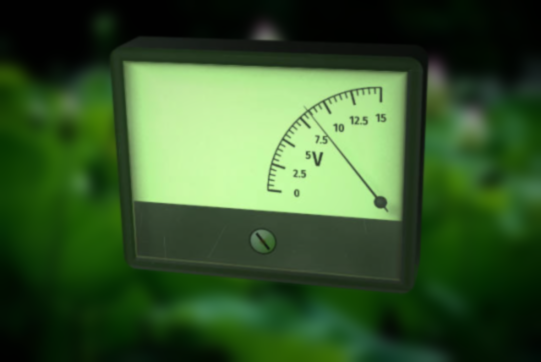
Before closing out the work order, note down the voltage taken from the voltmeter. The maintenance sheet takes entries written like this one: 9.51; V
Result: 8.5; V
